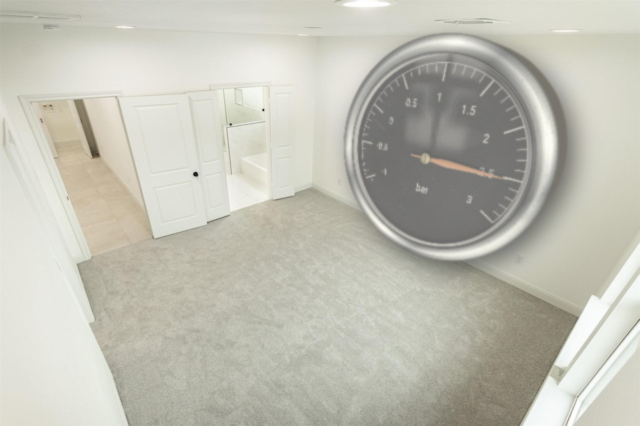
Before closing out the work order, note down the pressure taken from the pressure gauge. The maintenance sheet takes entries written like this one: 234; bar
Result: 2.5; bar
